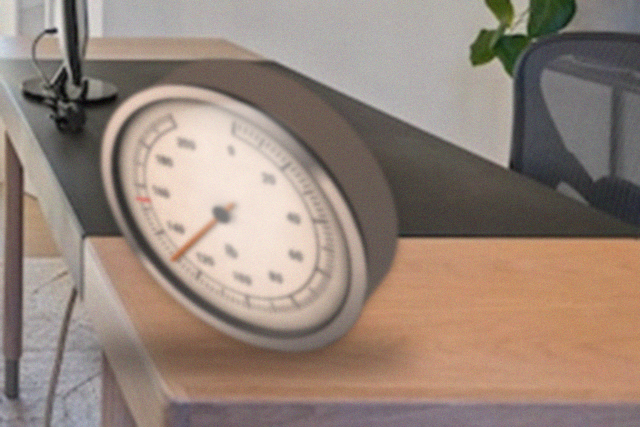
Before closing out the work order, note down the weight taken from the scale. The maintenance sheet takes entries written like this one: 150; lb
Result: 130; lb
